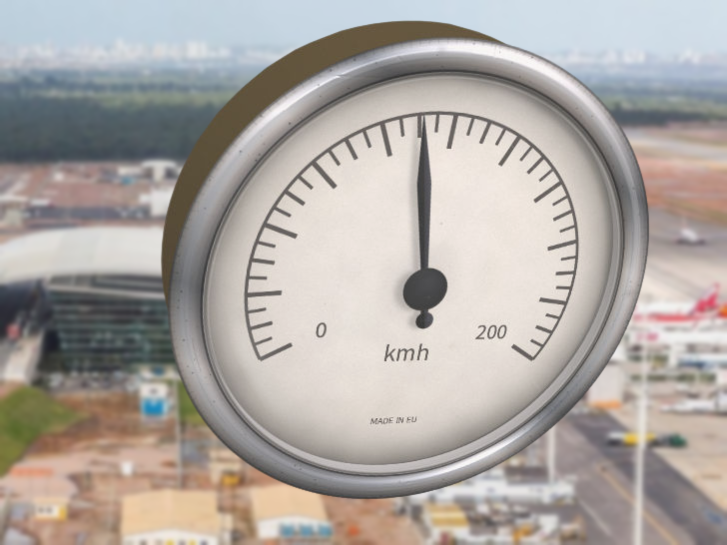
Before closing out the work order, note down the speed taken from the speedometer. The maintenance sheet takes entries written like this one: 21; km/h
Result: 90; km/h
